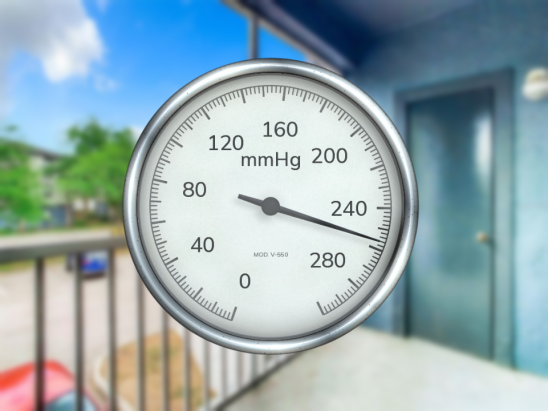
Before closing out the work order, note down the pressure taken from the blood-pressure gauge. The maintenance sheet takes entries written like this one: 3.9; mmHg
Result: 256; mmHg
